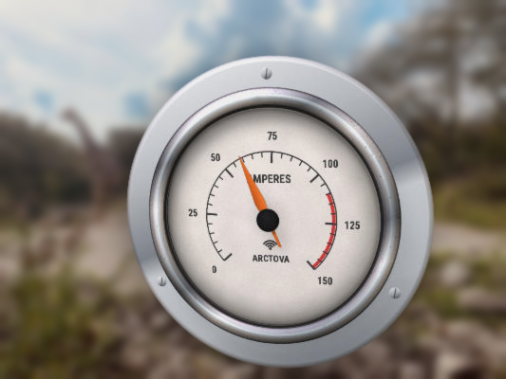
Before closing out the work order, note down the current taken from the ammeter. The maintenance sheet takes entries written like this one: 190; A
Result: 60; A
